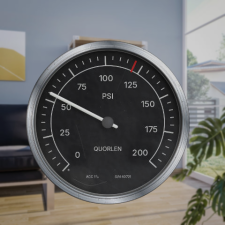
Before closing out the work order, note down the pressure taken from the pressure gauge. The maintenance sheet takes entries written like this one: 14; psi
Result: 55; psi
